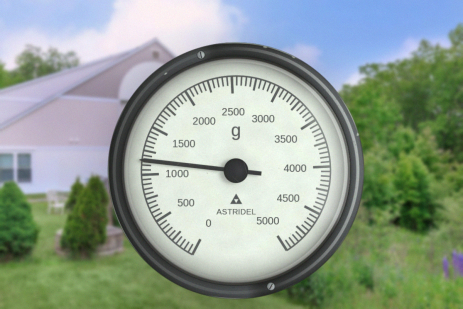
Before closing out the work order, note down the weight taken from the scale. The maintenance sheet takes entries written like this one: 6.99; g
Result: 1150; g
